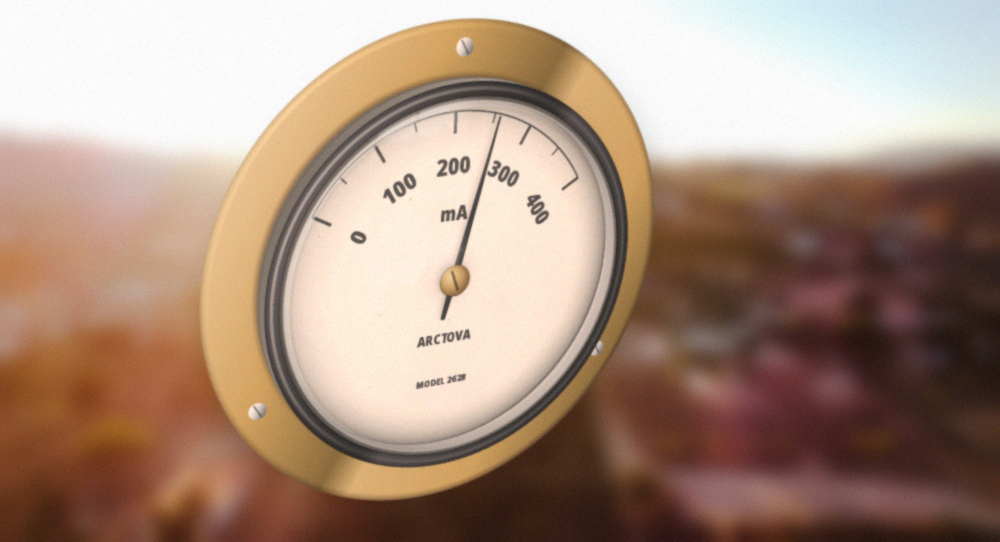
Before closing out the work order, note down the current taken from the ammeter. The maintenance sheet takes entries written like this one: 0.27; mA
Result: 250; mA
